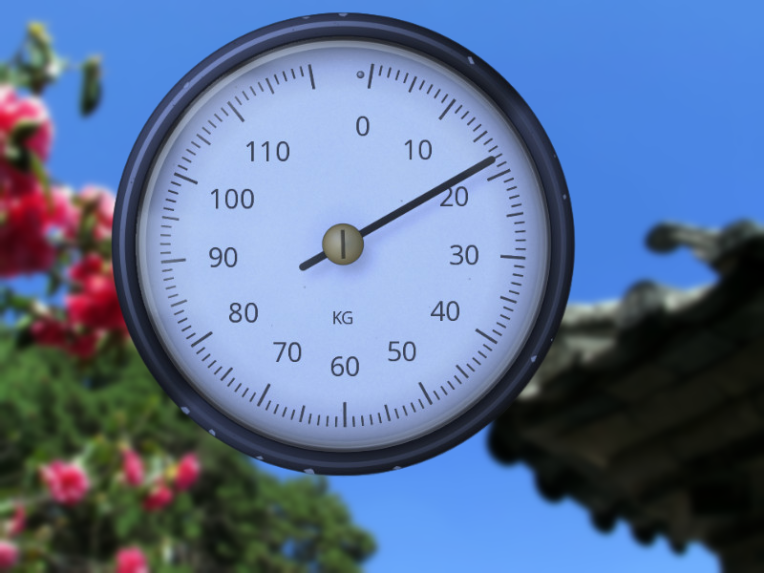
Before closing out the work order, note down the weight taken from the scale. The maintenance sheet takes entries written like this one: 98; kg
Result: 18; kg
